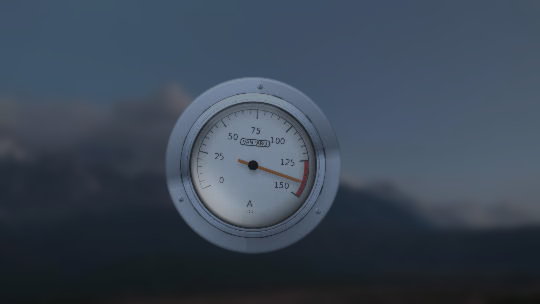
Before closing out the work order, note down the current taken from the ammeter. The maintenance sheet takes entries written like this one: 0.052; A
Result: 140; A
